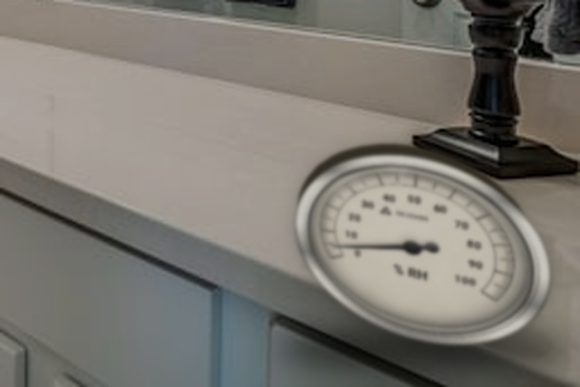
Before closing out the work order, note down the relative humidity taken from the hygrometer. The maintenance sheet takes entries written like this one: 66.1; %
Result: 5; %
